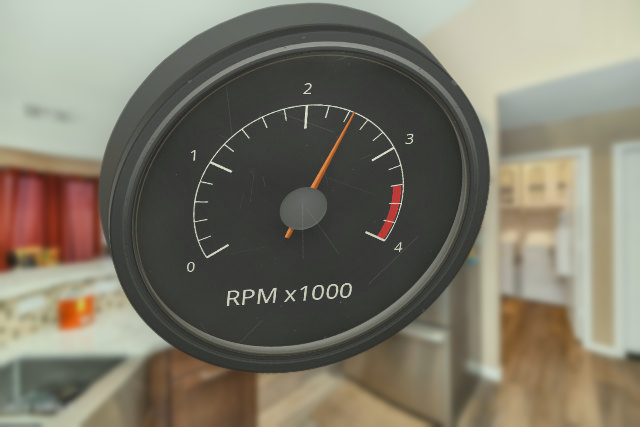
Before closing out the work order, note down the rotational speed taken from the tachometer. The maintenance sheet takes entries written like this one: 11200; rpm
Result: 2400; rpm
